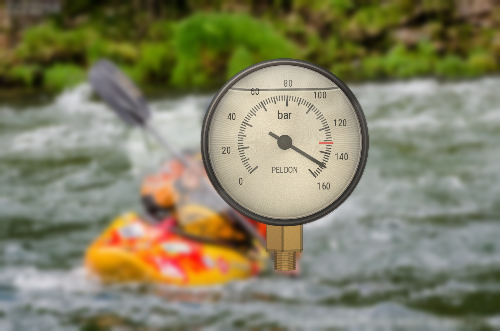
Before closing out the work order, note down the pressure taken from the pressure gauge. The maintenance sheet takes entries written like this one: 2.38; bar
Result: 150; bar
